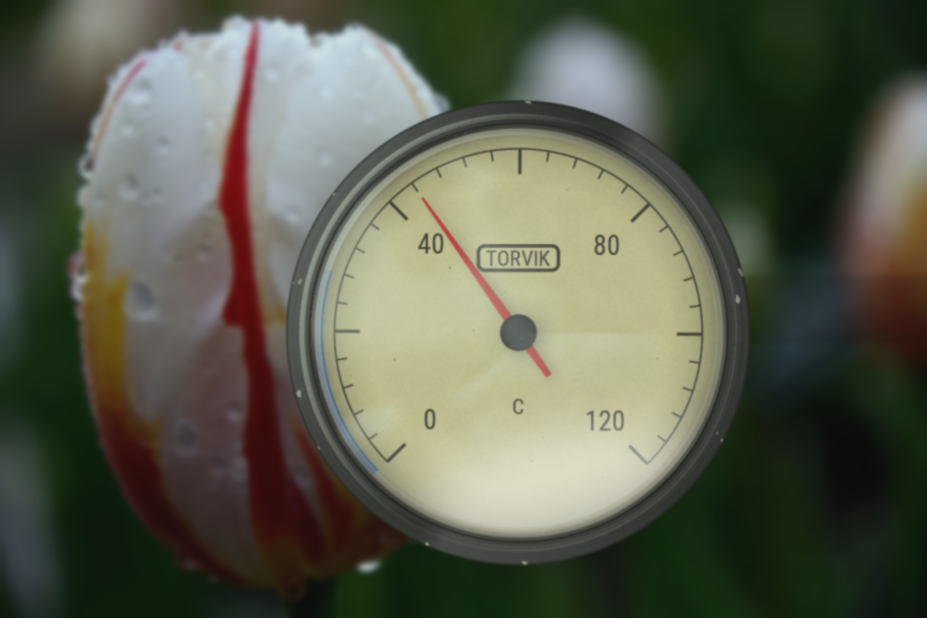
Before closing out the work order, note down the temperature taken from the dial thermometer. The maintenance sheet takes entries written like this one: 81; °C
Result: 44; °C
